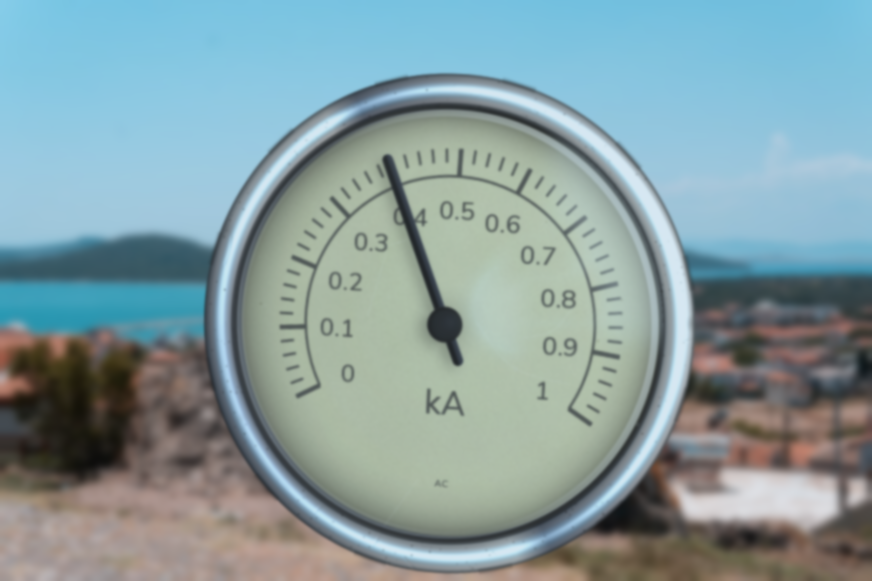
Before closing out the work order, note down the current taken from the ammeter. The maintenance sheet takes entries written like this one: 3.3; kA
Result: 0.4; kA
